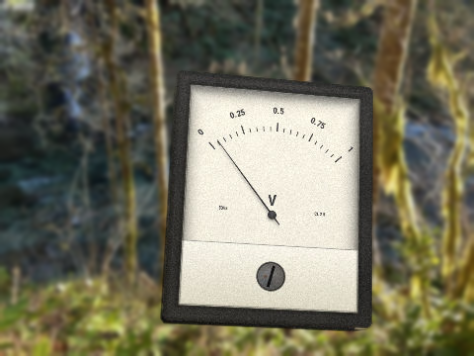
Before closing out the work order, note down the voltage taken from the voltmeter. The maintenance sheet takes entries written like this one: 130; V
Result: 0.05; V
